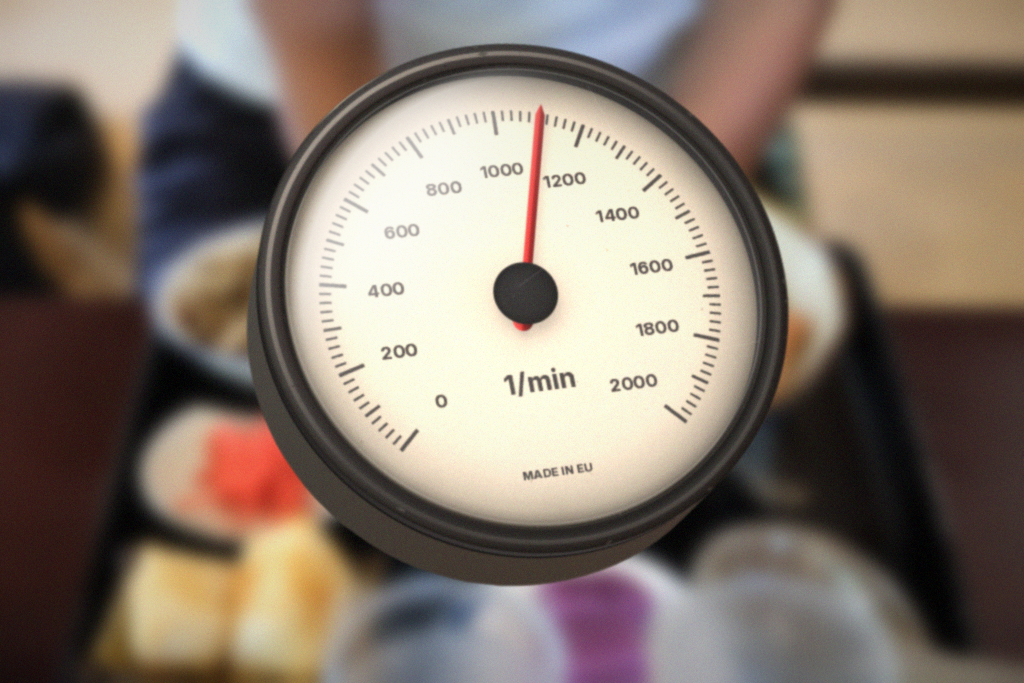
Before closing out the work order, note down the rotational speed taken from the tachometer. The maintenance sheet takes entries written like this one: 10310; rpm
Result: 1100; rpm
